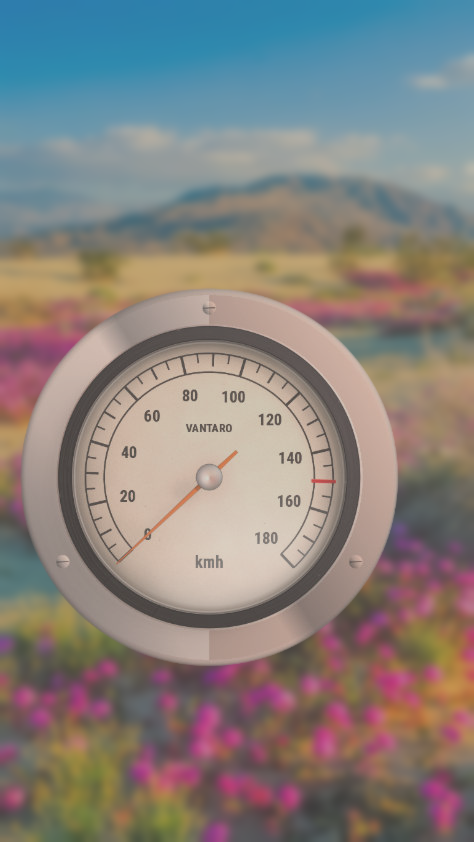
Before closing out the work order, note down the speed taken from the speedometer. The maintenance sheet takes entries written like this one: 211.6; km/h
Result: 0; km/h
